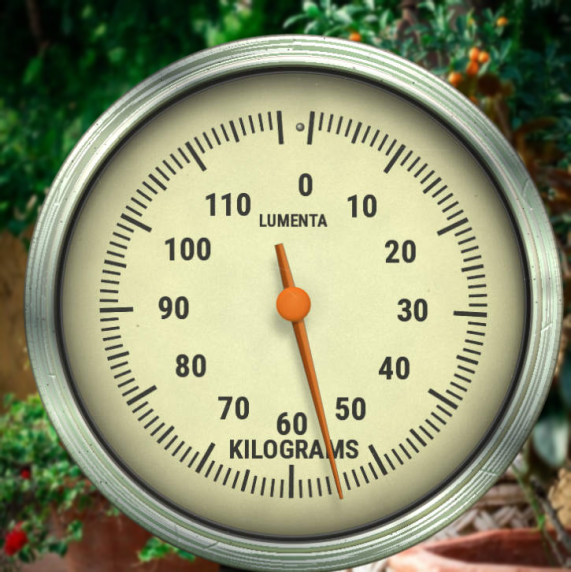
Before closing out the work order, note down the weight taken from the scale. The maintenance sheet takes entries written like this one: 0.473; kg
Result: 55; kg
